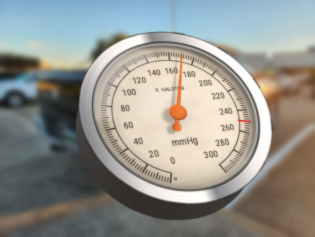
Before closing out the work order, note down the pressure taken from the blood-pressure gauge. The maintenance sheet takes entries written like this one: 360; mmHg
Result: 170; mmHg
